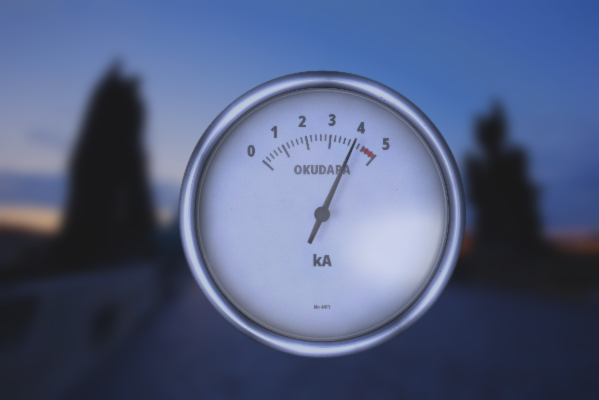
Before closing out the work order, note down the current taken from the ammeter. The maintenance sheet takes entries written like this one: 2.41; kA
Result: 4; kA
